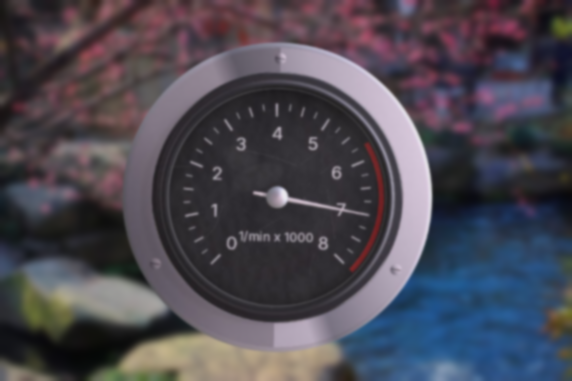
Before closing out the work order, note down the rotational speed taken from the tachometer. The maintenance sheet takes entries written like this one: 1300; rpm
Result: 7000; rpm
